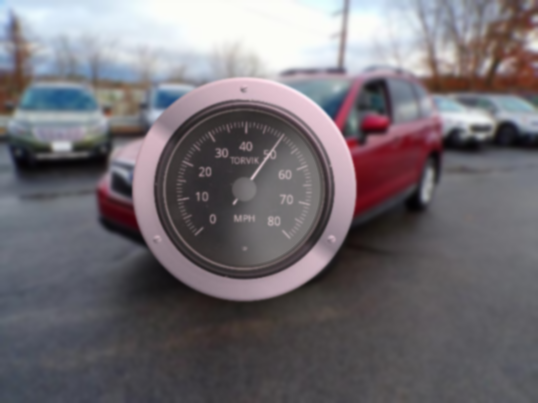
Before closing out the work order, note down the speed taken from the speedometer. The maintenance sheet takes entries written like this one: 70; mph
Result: 50; mph
